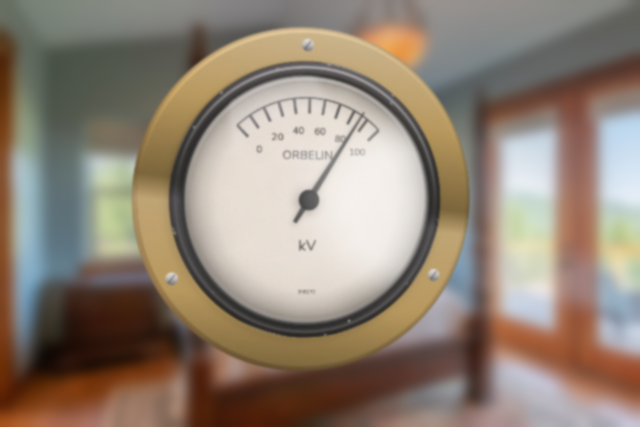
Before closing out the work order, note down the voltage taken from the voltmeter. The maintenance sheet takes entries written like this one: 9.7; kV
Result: 85; kV
